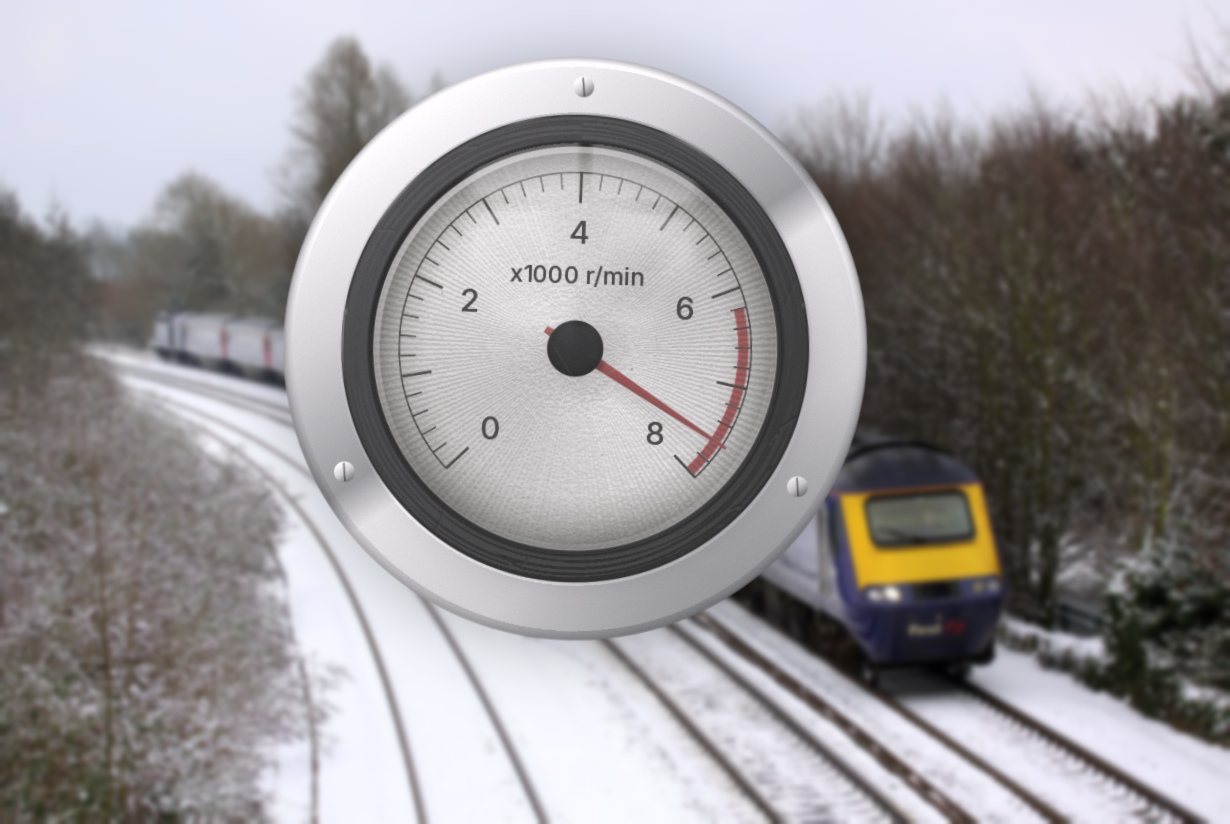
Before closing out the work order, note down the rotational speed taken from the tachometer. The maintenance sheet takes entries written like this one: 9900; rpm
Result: 7600; rpm
